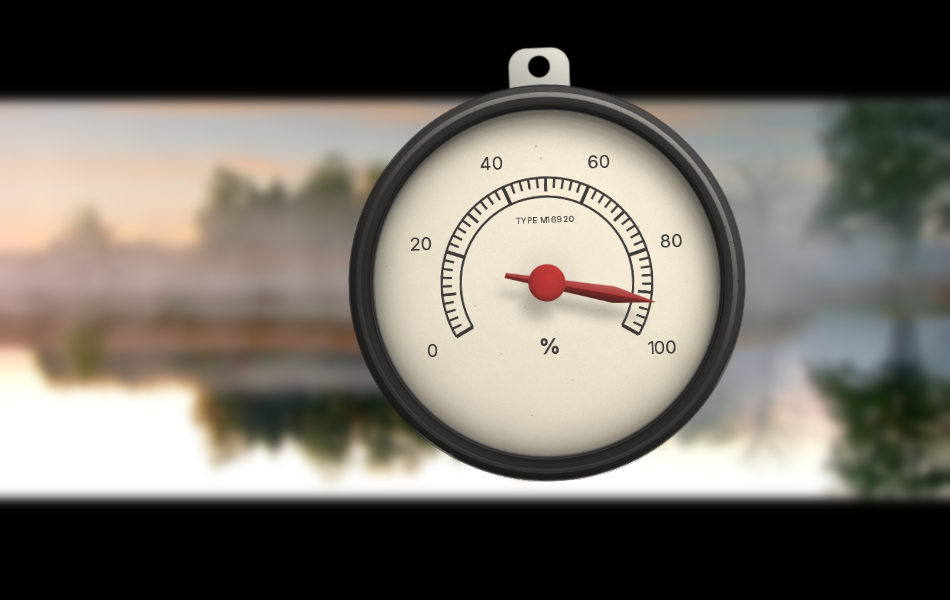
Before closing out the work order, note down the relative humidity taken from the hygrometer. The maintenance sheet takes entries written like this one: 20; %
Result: 92; %
